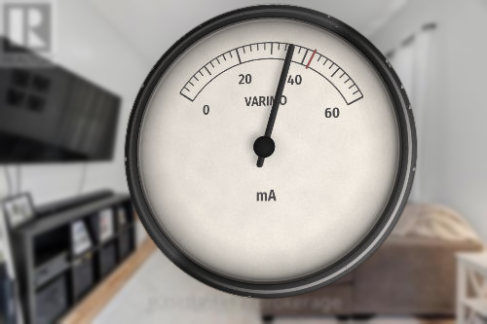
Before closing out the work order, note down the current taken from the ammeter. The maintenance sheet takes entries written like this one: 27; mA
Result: 36; mA
